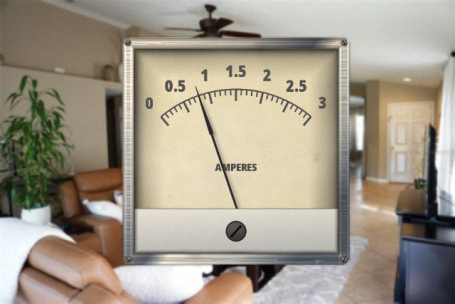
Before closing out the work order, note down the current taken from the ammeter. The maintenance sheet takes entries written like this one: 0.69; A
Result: 0.8; A
